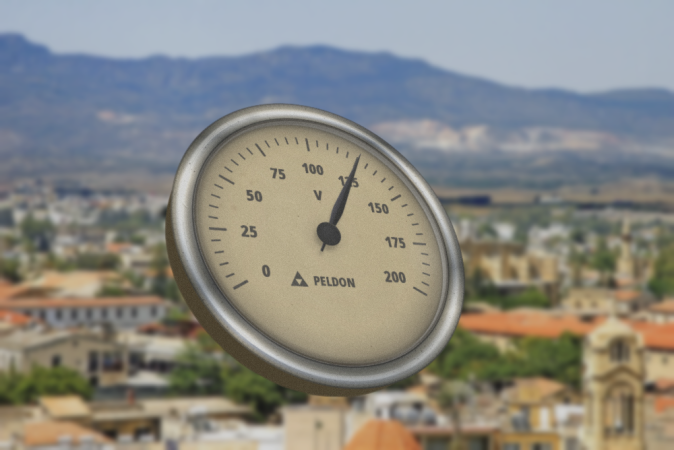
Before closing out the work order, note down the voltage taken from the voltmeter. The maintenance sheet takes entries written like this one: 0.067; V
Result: 125; V
